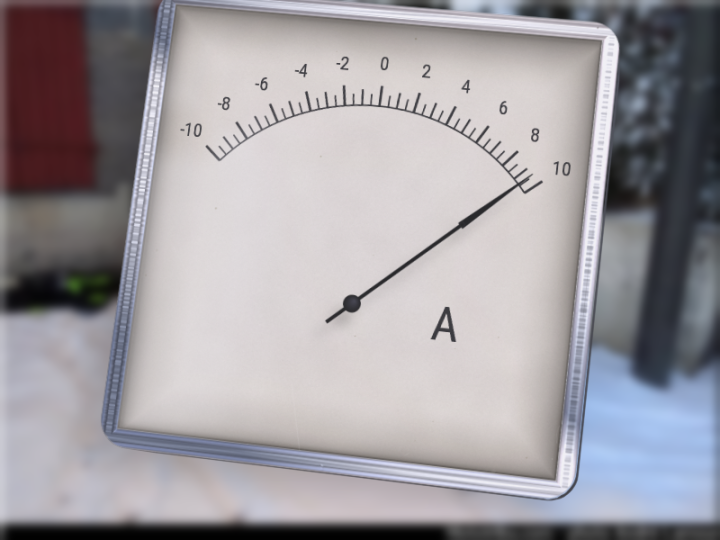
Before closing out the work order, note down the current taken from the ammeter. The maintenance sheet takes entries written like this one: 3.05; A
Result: 9.5; A
